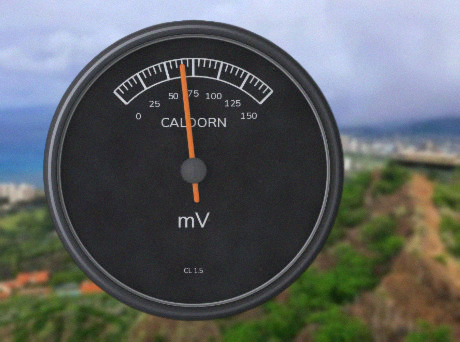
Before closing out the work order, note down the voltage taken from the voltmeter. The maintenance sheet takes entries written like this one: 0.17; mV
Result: 65; mV
